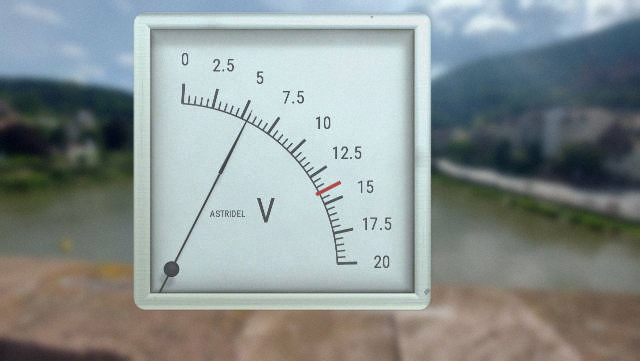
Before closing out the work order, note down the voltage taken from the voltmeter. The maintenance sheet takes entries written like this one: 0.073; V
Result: 5.5; V
